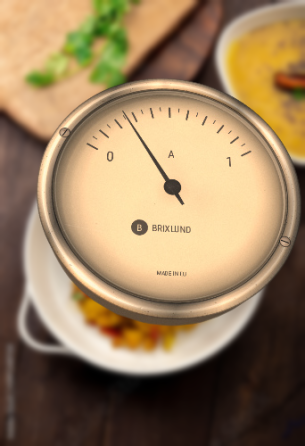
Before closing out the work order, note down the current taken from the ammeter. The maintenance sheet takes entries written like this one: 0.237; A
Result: 0.25; A
